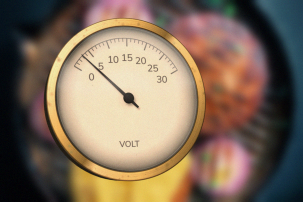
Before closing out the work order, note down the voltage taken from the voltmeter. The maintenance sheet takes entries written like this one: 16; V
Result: 3; V
